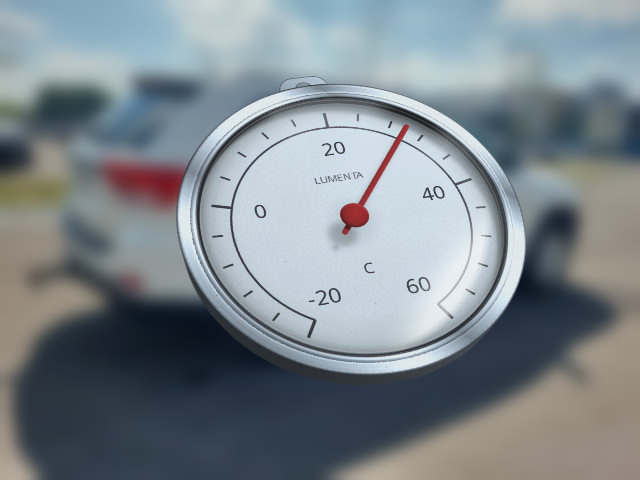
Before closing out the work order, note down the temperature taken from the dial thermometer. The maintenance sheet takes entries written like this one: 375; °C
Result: 30; °C
